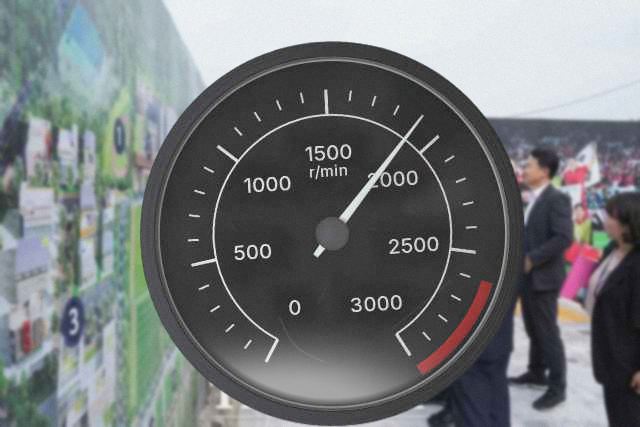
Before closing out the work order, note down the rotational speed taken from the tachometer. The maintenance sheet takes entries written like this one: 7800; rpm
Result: 1900; rpm
